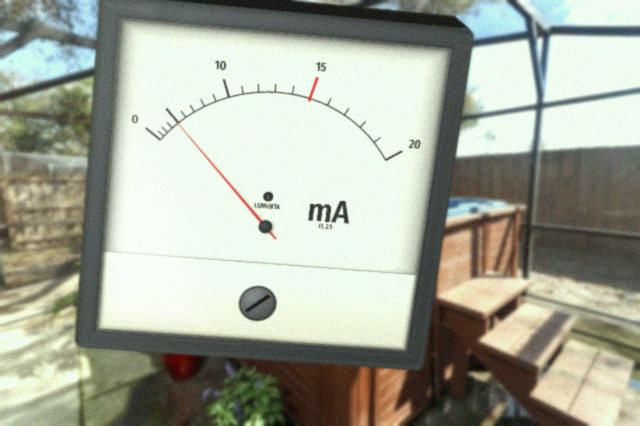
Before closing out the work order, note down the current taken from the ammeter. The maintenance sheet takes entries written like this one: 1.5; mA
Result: 5; mA
